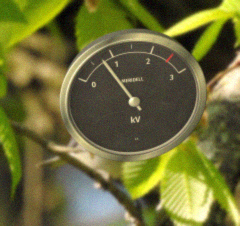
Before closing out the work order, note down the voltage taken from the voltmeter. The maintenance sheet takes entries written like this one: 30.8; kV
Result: 0.75; kV
